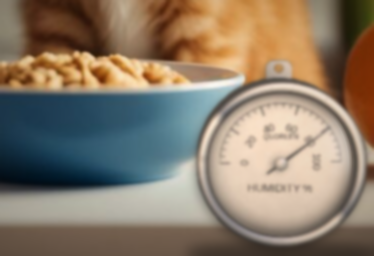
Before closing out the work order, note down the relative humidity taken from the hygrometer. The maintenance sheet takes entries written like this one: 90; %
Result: 80; %
